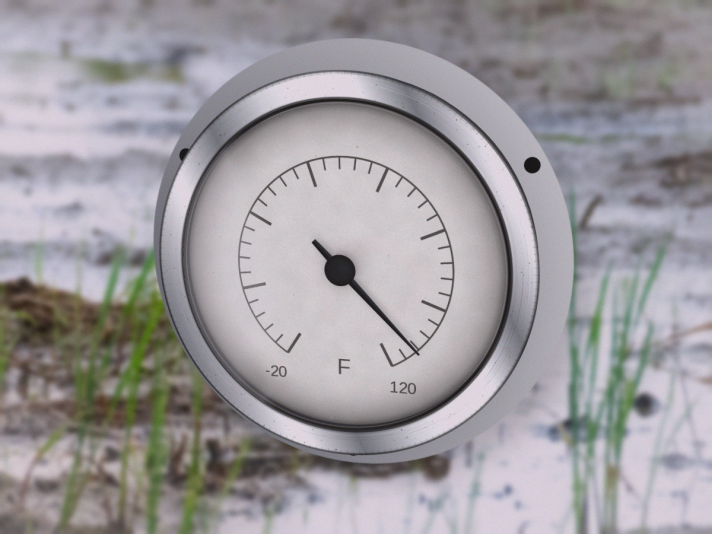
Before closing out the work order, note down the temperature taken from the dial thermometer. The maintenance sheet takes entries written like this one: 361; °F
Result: 112; °F
